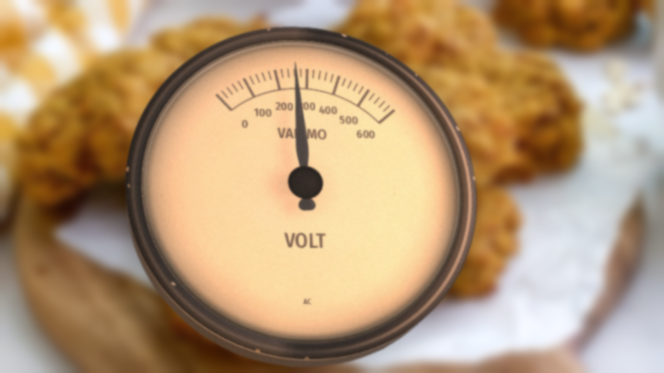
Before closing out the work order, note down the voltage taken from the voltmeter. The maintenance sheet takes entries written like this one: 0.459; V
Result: 260; V
